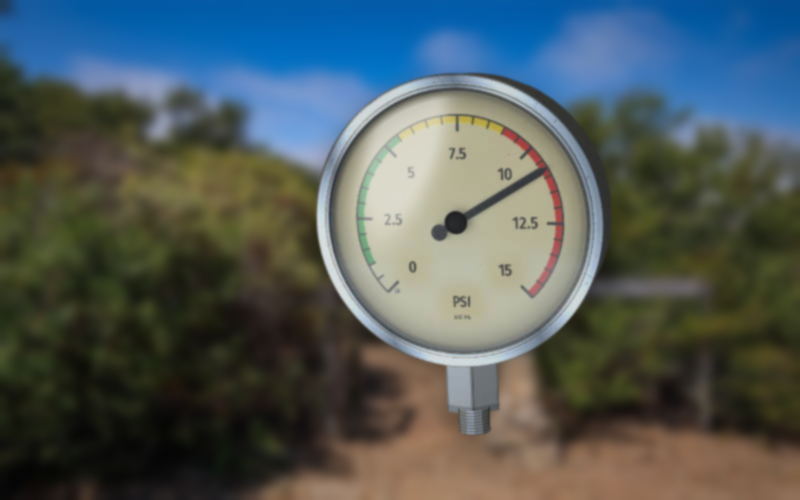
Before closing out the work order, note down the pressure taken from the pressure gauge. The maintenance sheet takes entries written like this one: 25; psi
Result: 10.75; psi
